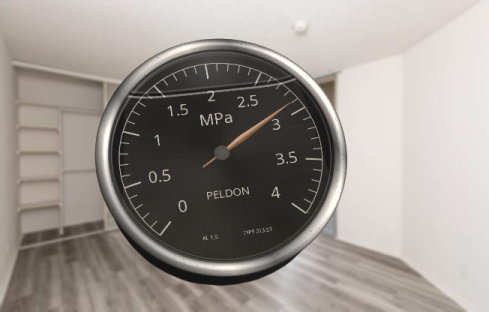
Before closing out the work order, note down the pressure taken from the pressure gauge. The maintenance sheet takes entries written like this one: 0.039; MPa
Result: 2.9; MPa
